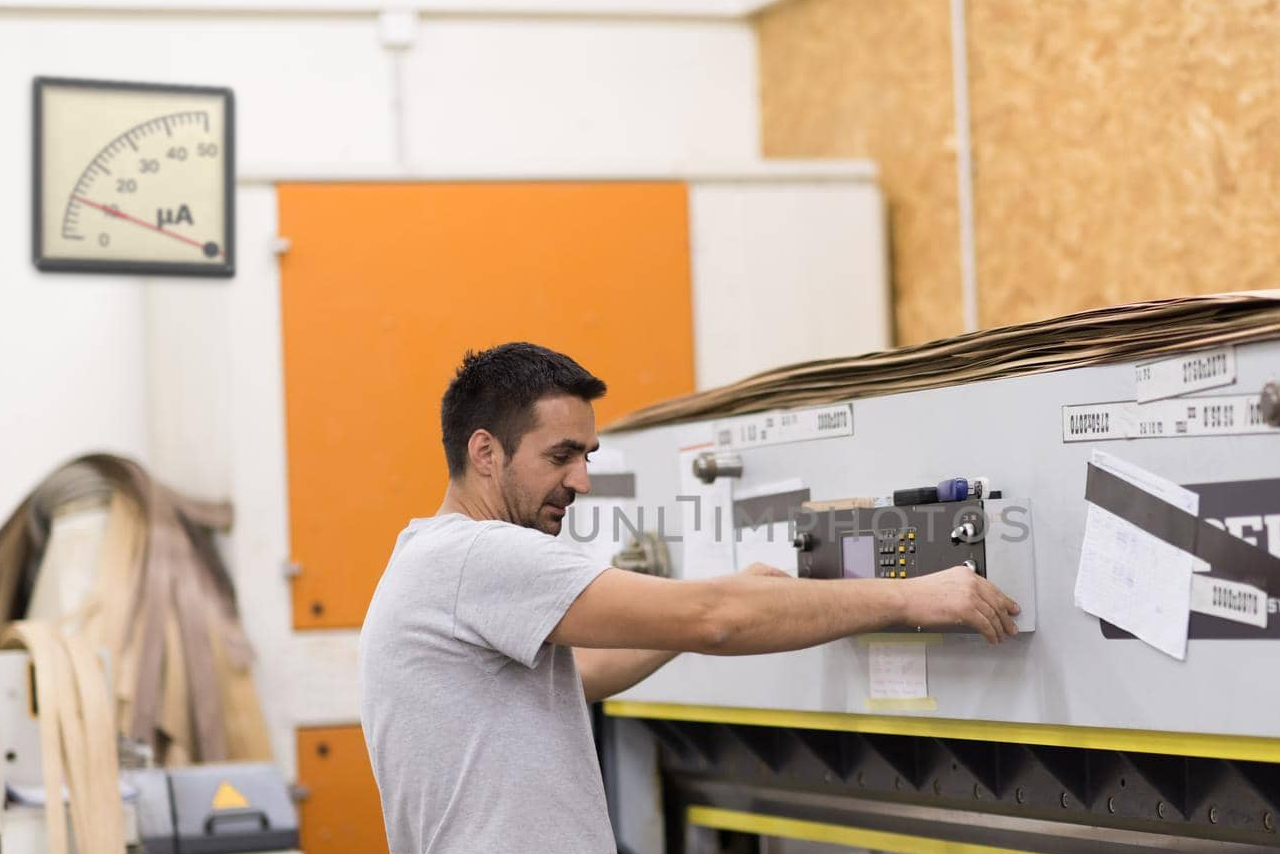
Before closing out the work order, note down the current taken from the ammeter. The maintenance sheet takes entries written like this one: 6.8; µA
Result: 10; µA
